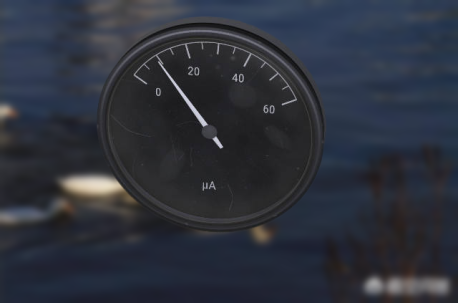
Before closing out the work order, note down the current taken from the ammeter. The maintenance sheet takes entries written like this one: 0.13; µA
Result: 10; µA
